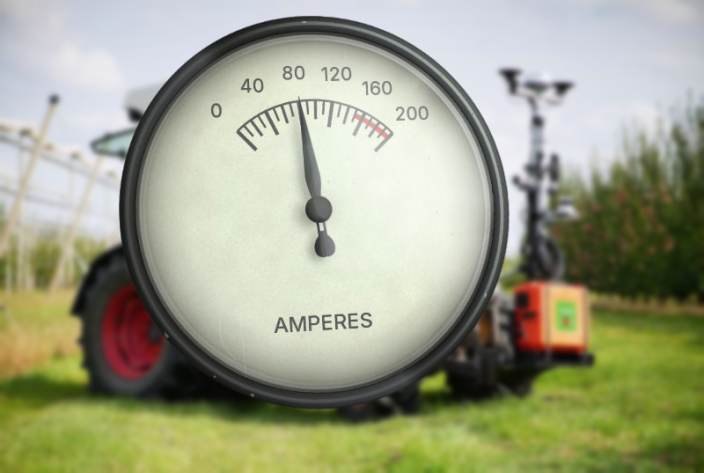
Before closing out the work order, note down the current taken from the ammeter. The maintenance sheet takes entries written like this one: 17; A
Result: 80; A
